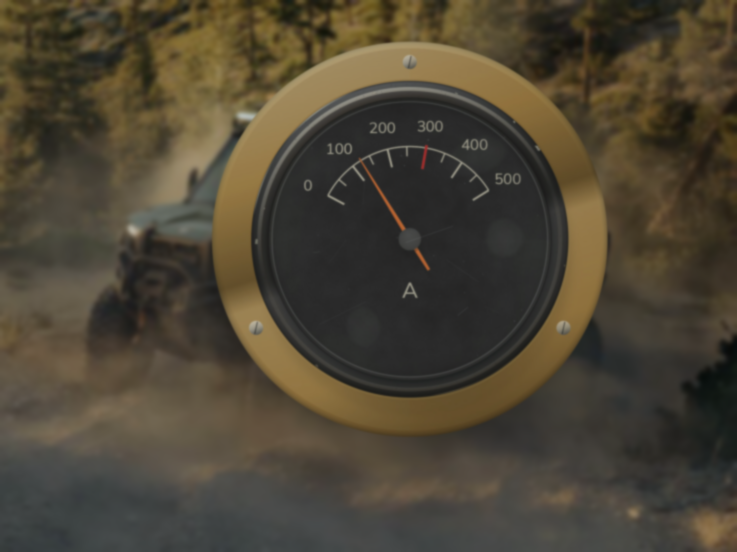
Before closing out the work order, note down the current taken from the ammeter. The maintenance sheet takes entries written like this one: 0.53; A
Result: 125; A
